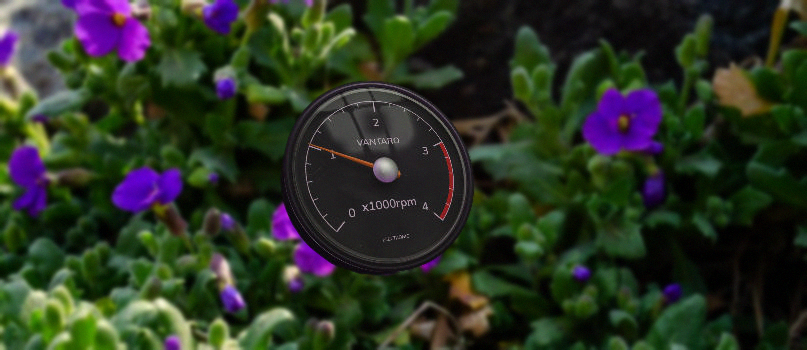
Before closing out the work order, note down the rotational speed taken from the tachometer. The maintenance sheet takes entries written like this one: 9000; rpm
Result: 1000; rpm
